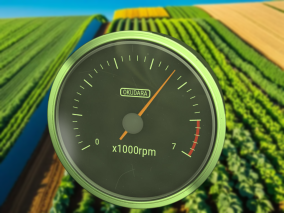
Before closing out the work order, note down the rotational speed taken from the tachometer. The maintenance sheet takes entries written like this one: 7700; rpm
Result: 4600; rpm
